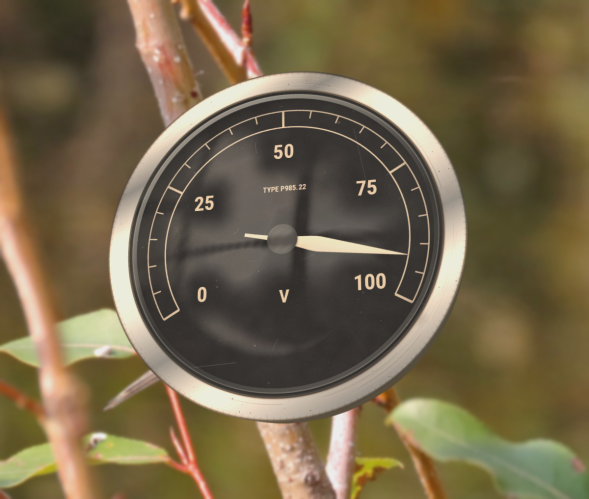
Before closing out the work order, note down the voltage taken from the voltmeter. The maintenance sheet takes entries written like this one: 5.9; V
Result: 92.5; V
